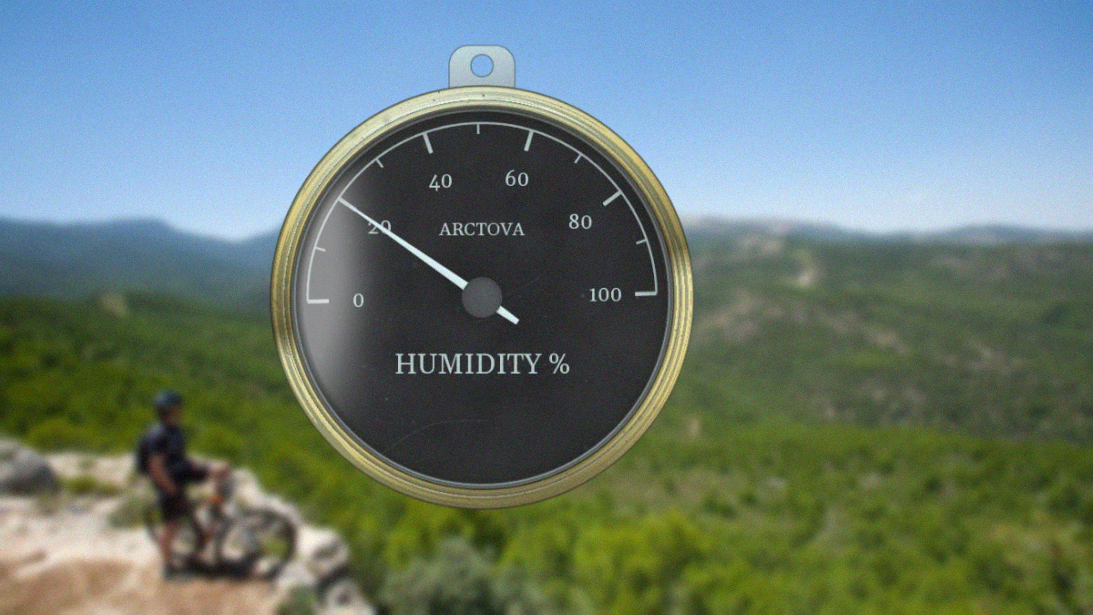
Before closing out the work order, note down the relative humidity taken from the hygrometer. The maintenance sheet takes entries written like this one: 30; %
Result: 20; %
